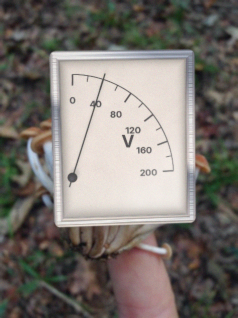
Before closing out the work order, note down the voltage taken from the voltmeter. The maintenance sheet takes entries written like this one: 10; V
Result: 40; V
